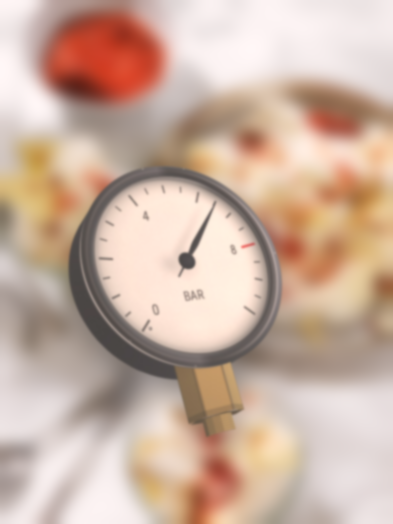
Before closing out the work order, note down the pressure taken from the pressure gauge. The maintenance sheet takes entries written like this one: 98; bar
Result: 6.5; bar
